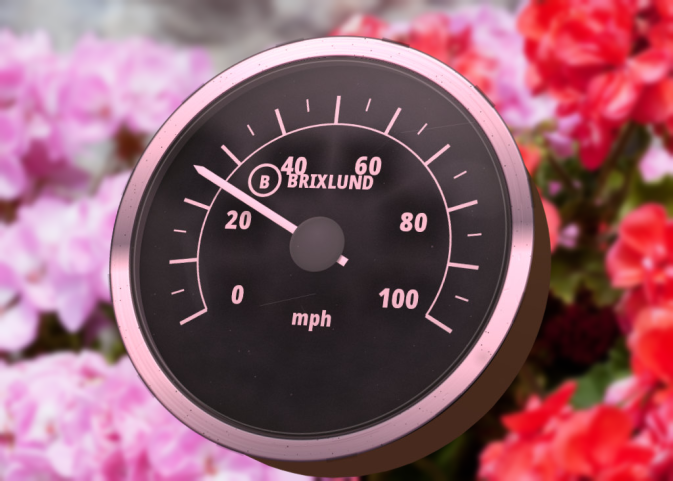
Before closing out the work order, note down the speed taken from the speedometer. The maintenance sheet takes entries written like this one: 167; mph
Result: 25; mph
